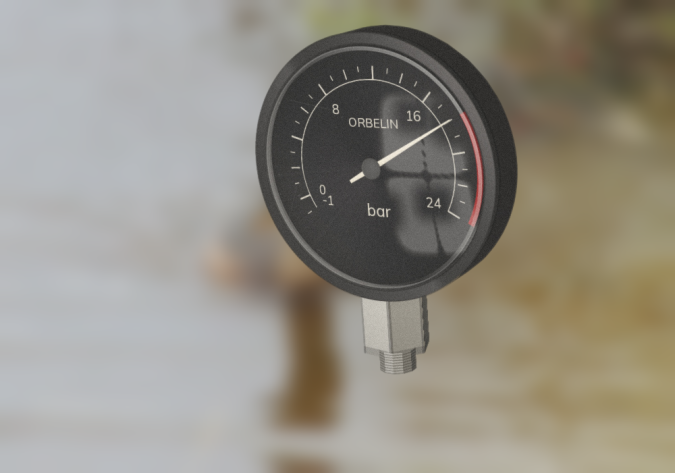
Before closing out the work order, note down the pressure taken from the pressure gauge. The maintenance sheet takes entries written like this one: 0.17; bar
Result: 18; bar
